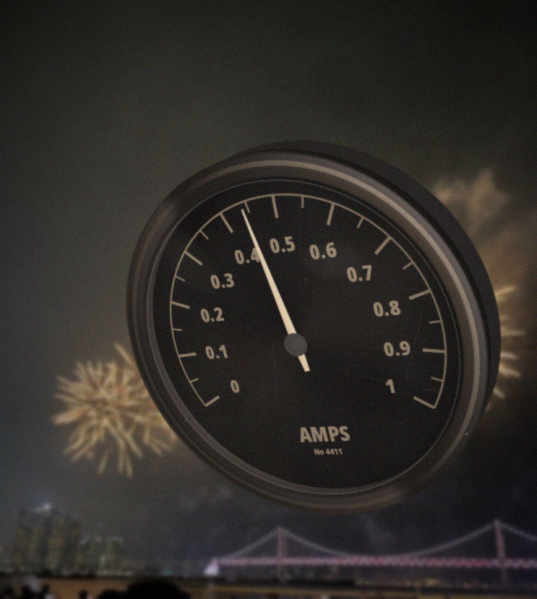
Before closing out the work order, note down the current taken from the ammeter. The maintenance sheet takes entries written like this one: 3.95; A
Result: 0.45; A
